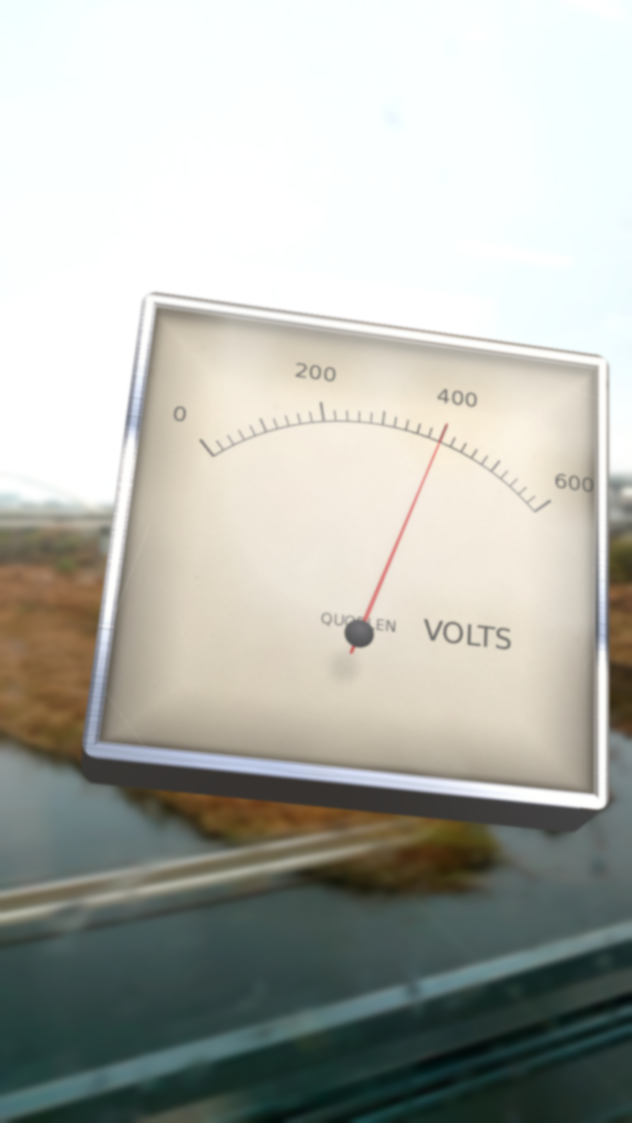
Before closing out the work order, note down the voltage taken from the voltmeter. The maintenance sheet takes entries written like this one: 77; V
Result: 400; V
